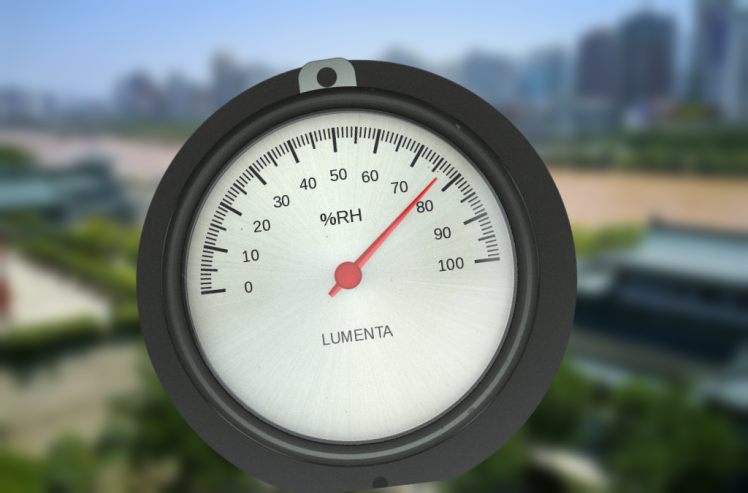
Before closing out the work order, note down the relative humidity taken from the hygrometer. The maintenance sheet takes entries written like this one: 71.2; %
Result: 77; %
